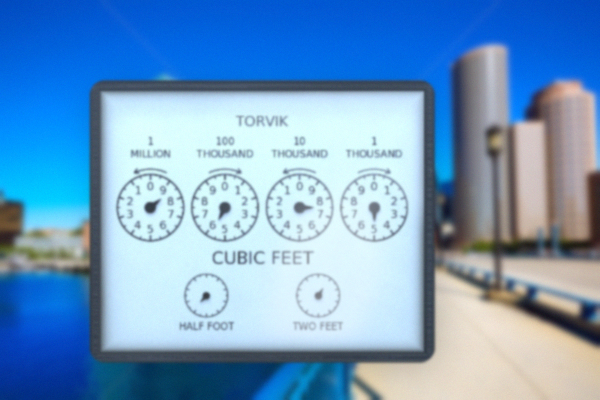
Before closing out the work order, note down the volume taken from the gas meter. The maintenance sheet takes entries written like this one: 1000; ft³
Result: 857500; ft³
